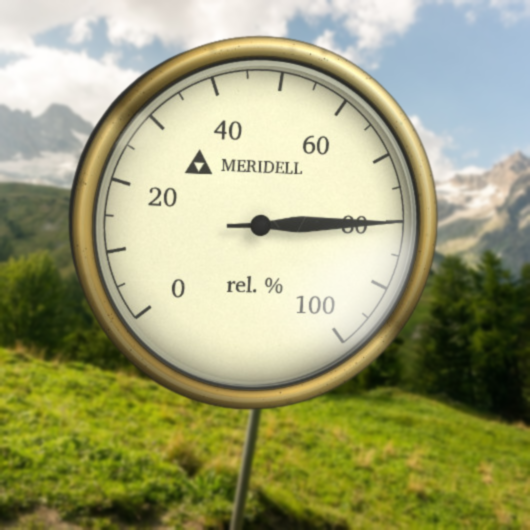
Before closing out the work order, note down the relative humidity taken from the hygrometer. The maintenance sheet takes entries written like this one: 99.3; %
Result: 80; %
